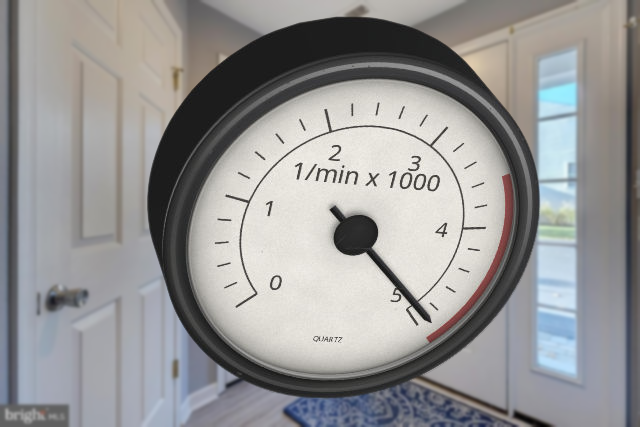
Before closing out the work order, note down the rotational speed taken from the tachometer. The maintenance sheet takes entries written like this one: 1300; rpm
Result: 4900; rpm
